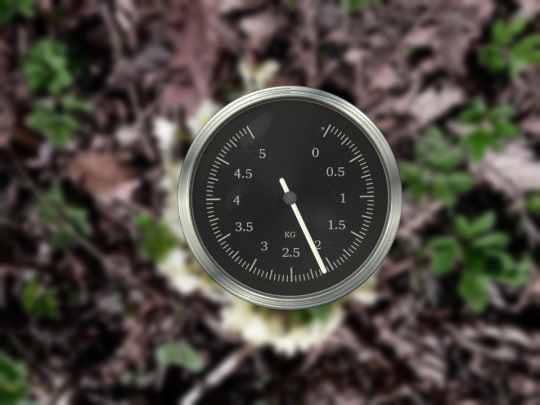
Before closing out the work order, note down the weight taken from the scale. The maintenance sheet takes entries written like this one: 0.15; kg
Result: 2.1; kg
